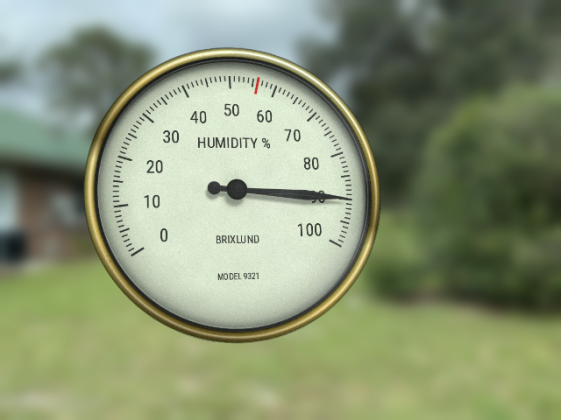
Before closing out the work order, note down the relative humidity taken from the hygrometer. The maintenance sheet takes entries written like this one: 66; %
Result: 90; %
